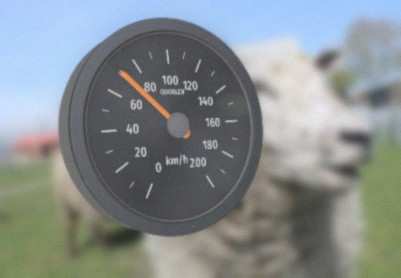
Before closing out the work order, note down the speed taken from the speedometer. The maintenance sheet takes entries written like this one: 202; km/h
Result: 70; km/h
